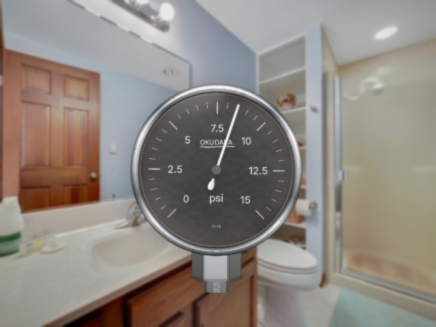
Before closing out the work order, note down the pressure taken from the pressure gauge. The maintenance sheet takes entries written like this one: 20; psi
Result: 8.5; psi
